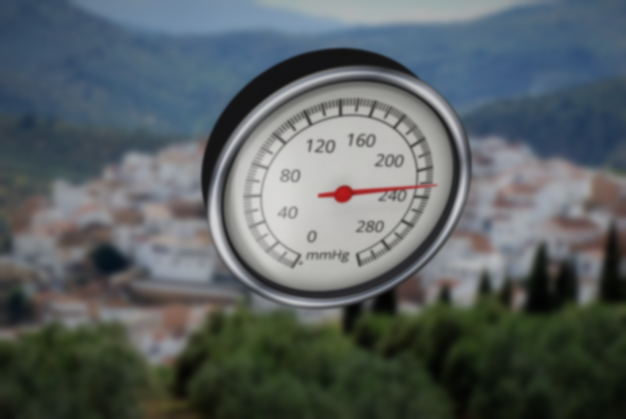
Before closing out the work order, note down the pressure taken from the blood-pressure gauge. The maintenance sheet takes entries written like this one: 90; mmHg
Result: 230; mmHg
